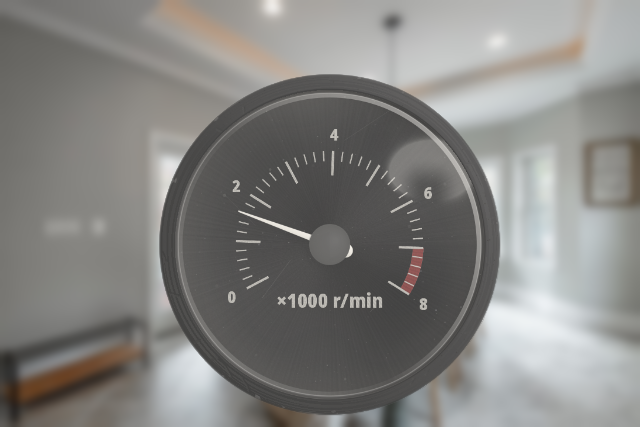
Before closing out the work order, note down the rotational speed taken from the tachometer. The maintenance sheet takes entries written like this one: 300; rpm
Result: 1600; rpm
